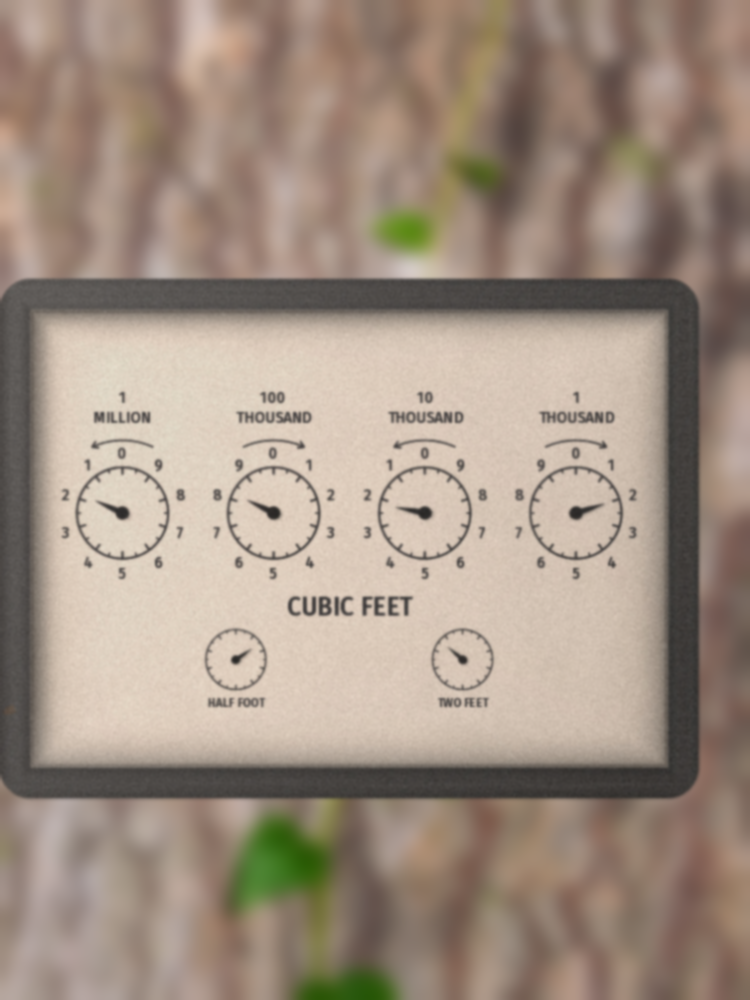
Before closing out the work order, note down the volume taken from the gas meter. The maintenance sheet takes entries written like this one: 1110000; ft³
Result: 182200; ft³
